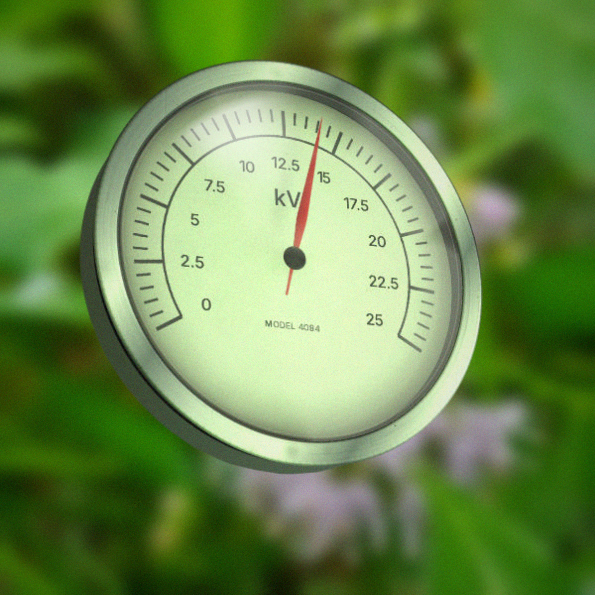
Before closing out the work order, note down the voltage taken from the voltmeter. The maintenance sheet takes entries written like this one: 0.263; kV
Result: 14; kV
